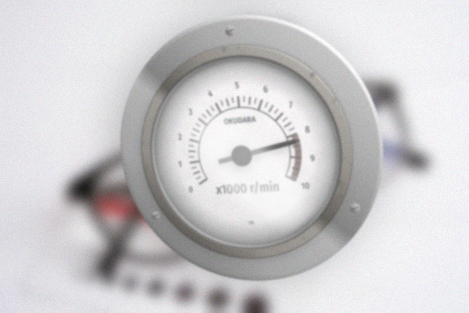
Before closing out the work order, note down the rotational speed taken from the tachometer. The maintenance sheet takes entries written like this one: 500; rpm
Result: 8250; rpm
